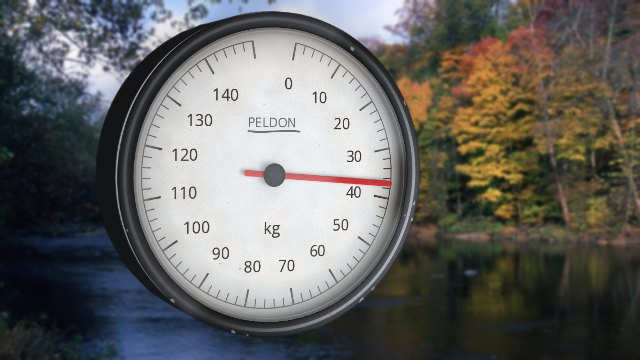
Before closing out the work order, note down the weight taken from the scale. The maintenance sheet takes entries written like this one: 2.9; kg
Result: 37; kg
